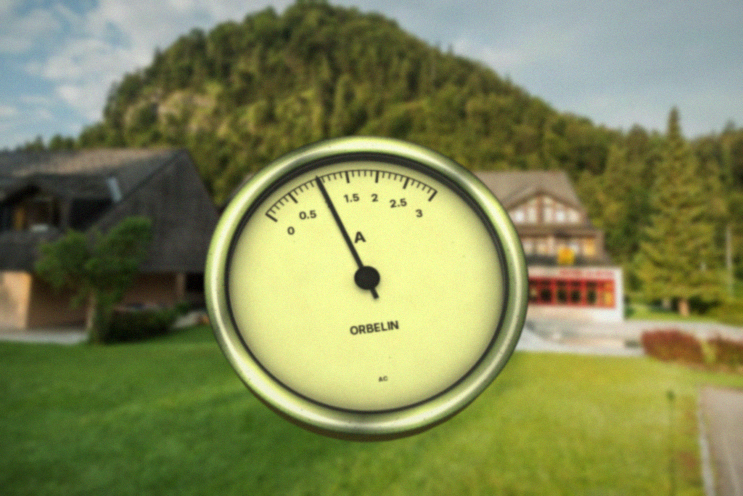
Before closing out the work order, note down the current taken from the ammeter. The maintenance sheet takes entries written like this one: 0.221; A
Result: 1; A
